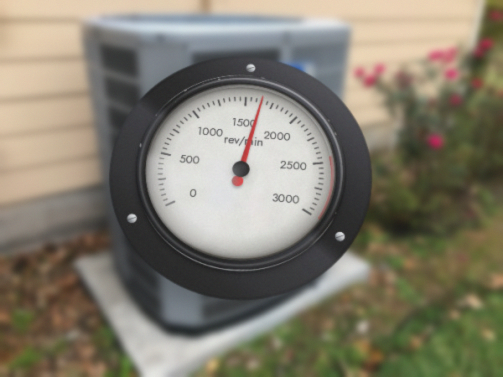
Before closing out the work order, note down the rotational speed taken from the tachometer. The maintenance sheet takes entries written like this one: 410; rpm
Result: 1650; rpm
